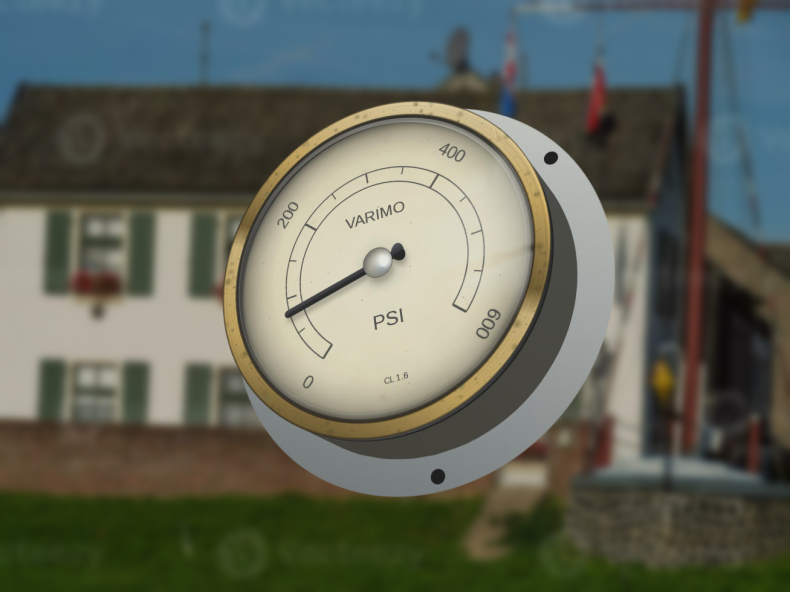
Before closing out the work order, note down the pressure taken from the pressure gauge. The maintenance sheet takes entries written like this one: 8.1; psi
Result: 75; psi
